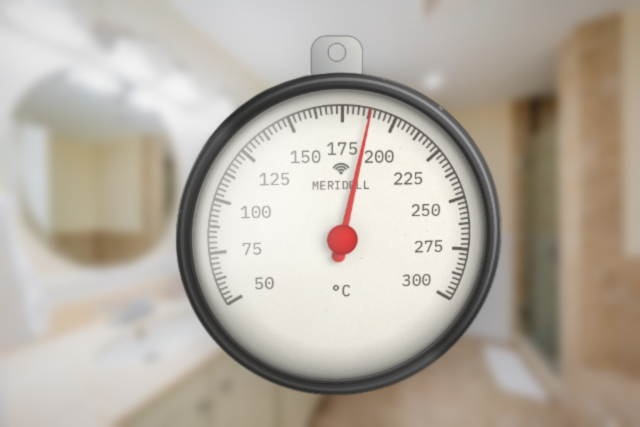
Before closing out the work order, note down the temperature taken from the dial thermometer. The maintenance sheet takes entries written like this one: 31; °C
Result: 187.5; °C
